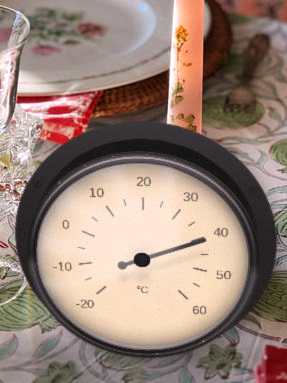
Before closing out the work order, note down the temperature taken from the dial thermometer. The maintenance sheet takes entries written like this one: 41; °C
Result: 40; °C
